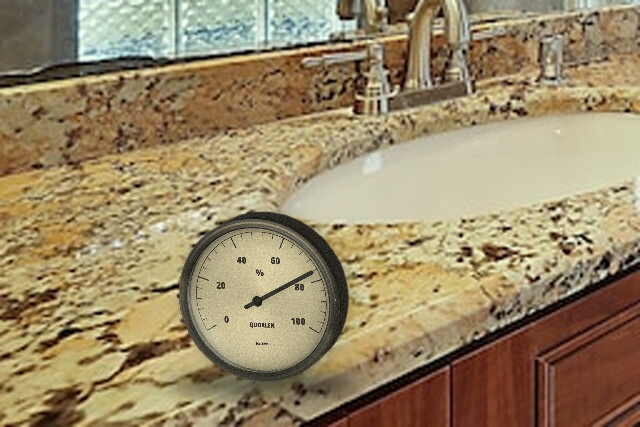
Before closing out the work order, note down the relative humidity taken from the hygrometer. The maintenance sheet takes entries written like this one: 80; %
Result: 76; %
